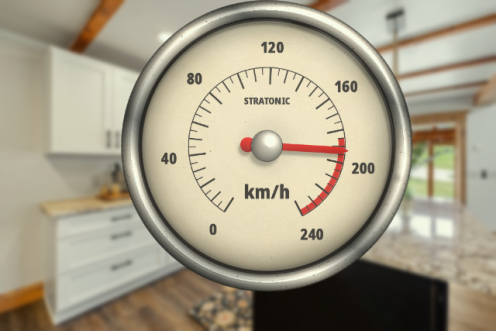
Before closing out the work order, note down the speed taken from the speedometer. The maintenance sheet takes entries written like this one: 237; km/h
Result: 192.5; km/h
